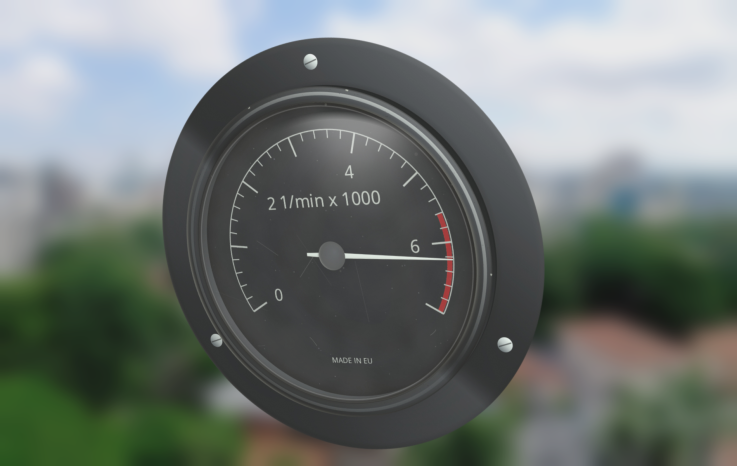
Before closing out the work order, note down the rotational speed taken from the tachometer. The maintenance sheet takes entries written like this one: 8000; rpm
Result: 6200; rpm
